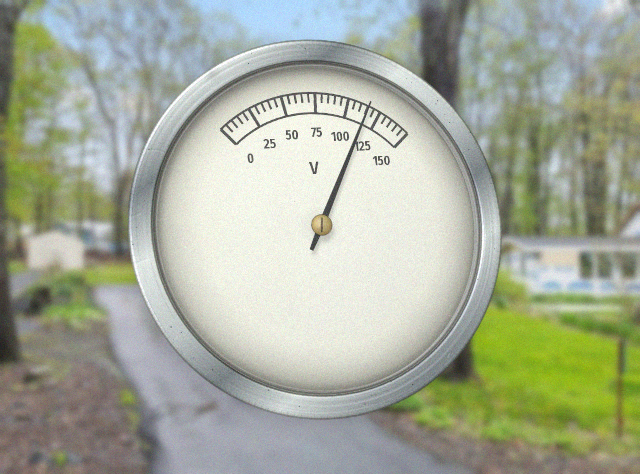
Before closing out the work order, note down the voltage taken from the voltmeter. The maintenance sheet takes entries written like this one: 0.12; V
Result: 115; V
